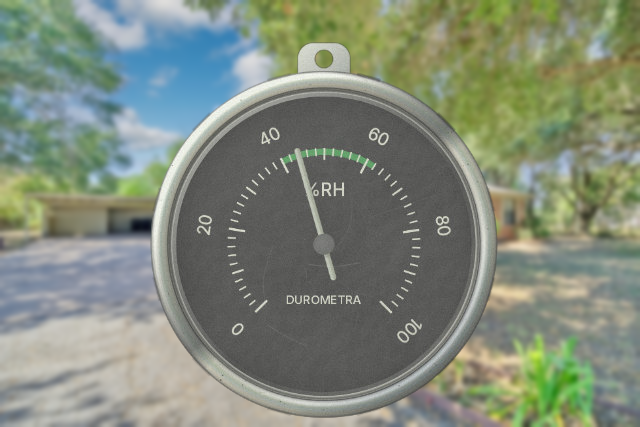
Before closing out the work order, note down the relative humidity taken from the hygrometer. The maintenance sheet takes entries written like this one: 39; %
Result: 44; %
